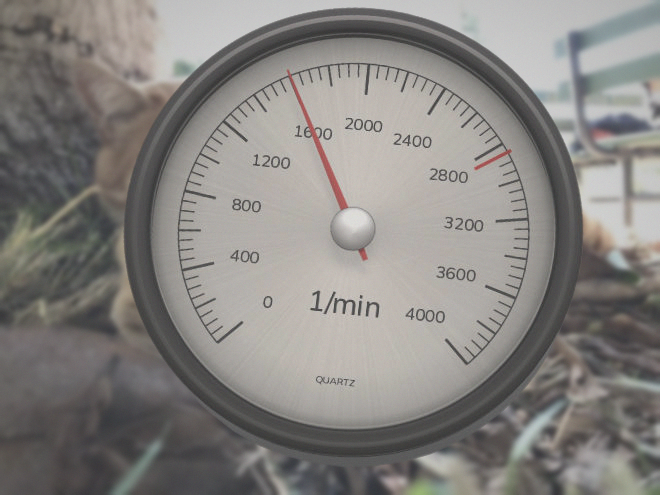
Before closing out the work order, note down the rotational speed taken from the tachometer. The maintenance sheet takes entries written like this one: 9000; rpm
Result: 1600; rpm
